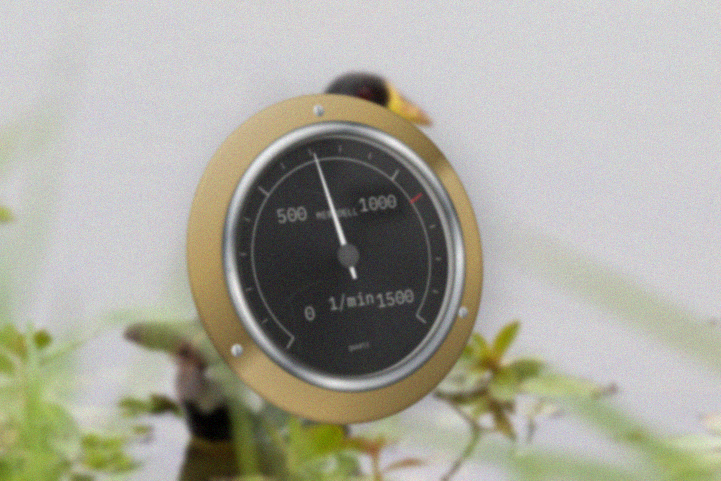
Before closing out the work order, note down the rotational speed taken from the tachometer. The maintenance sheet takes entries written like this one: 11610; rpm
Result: 700; rpm
